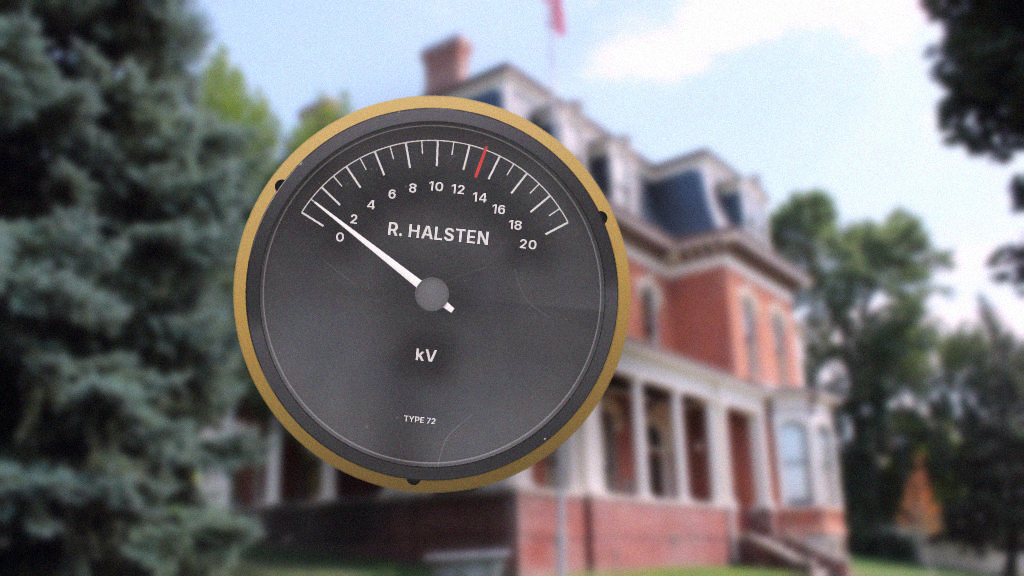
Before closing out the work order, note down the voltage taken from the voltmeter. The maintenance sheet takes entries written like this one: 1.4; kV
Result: 1; kV
